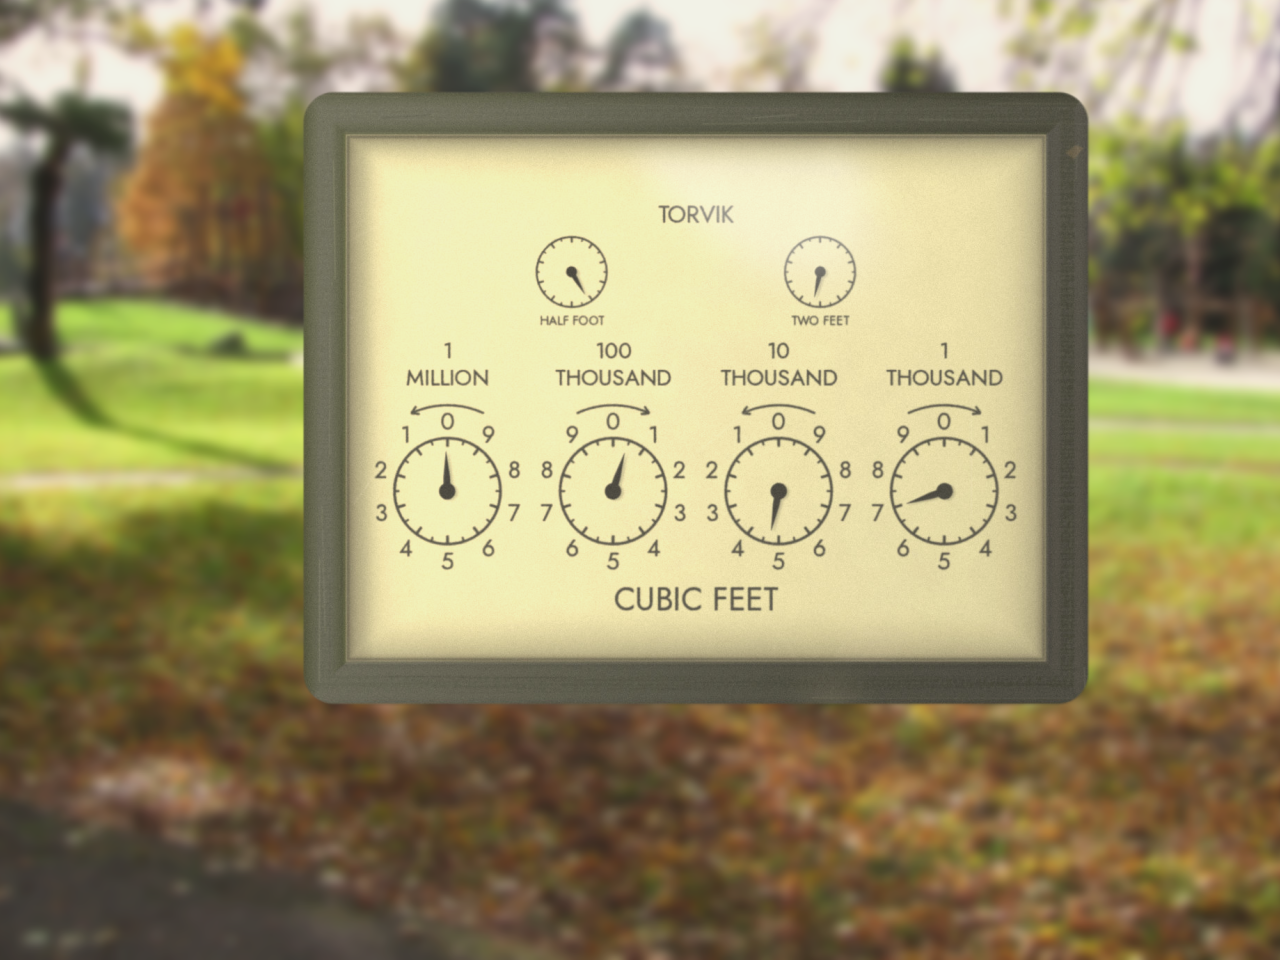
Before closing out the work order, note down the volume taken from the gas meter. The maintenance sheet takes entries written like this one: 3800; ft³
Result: 4700; ft³
